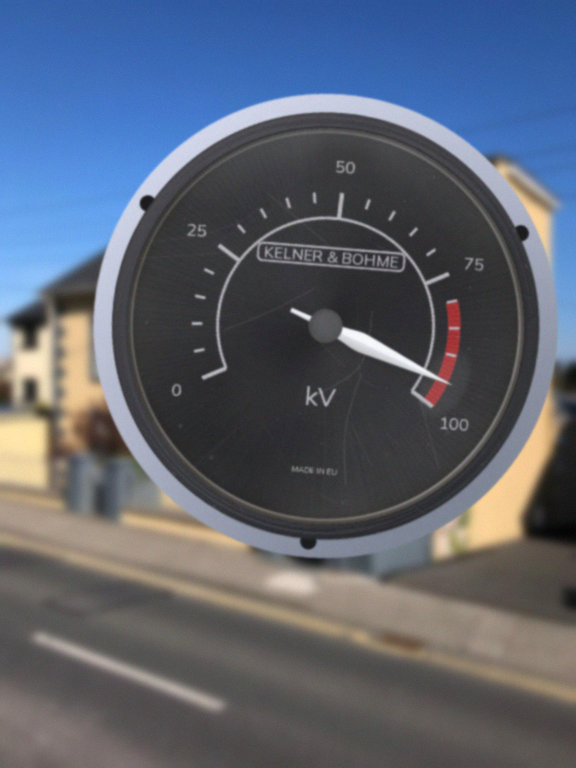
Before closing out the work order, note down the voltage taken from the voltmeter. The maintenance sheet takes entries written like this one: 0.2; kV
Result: 95; kV
